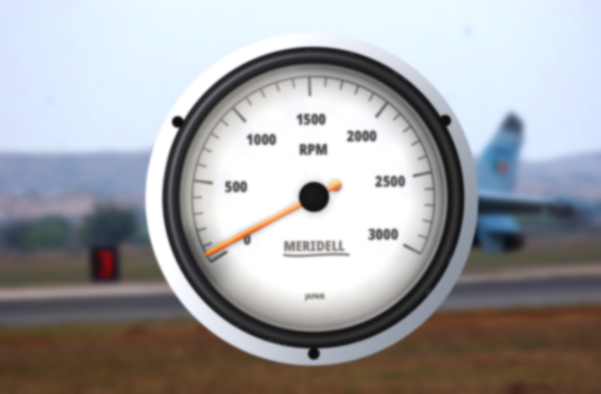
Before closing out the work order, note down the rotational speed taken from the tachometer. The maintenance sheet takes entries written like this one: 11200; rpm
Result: 50; rpm
